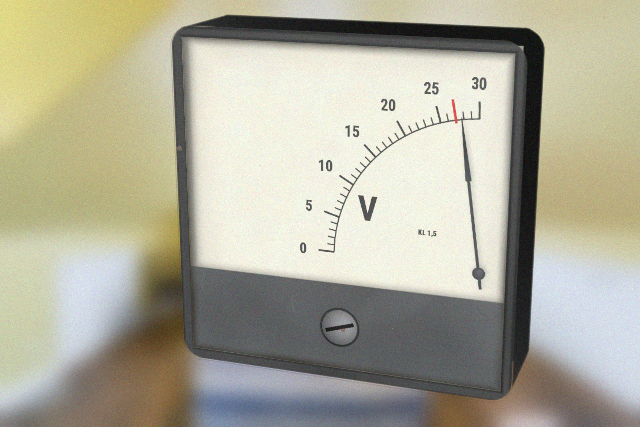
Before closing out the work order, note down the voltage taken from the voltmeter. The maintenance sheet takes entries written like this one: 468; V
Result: 28; V
